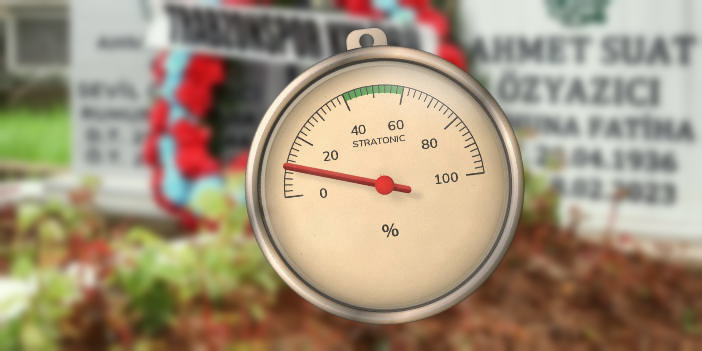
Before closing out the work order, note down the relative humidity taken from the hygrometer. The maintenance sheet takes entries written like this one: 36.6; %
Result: 10; %
